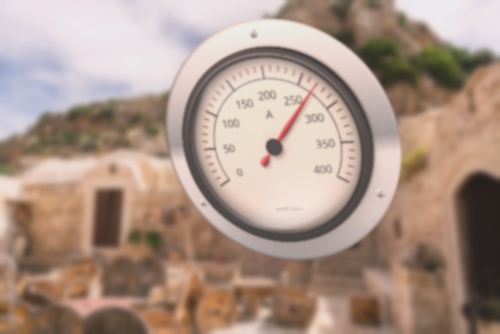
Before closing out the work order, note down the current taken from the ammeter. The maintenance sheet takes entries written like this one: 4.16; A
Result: 270; A
